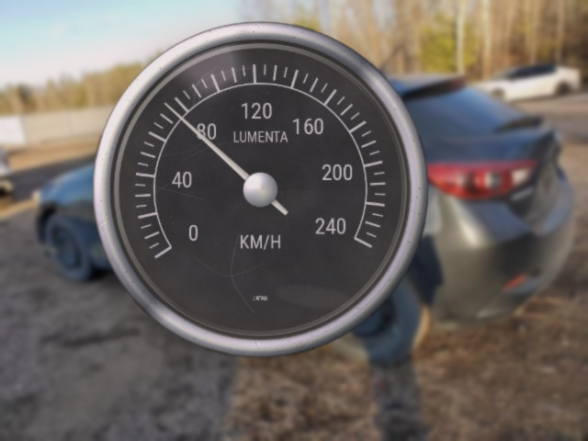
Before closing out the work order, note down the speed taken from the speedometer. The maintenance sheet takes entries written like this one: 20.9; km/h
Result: 75; km/h
